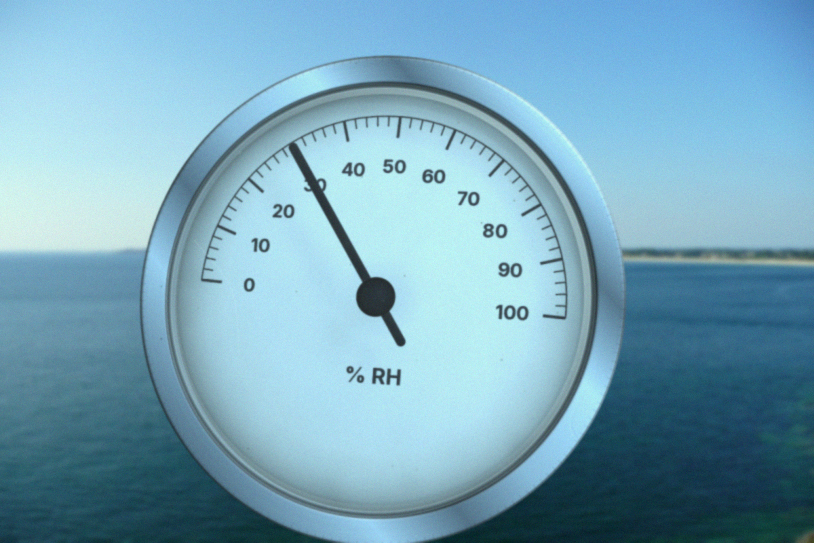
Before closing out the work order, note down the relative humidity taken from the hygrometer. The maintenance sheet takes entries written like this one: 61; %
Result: 30; %
